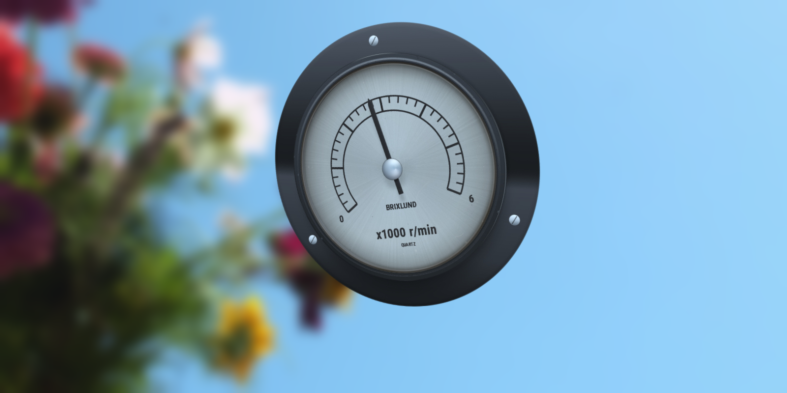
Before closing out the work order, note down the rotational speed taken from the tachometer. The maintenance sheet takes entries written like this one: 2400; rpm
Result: 2800; rpm
